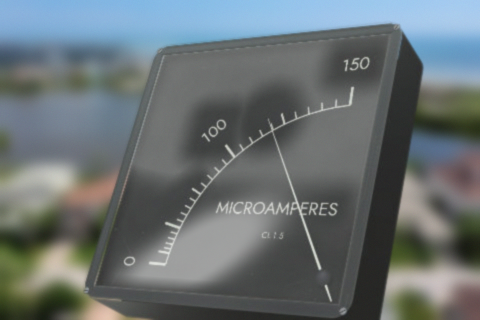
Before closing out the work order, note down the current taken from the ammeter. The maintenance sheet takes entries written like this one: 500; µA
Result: 120; µA
